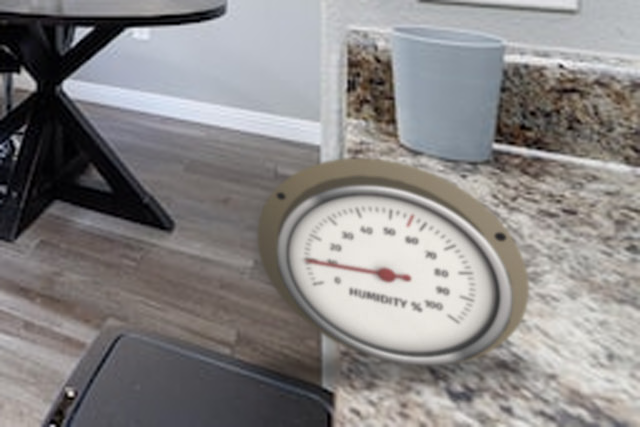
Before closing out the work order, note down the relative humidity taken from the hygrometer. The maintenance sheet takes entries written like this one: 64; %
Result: 10; %
